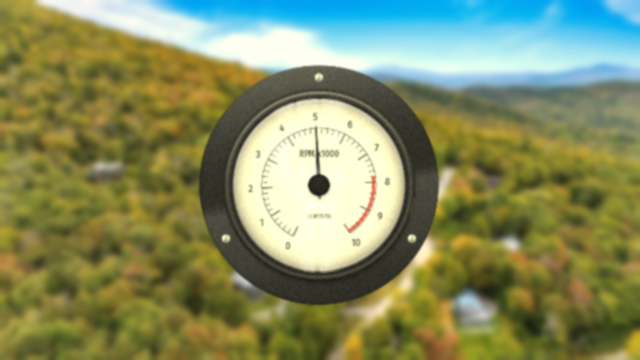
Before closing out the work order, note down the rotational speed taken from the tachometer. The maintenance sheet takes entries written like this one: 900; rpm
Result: 5000; rpm
